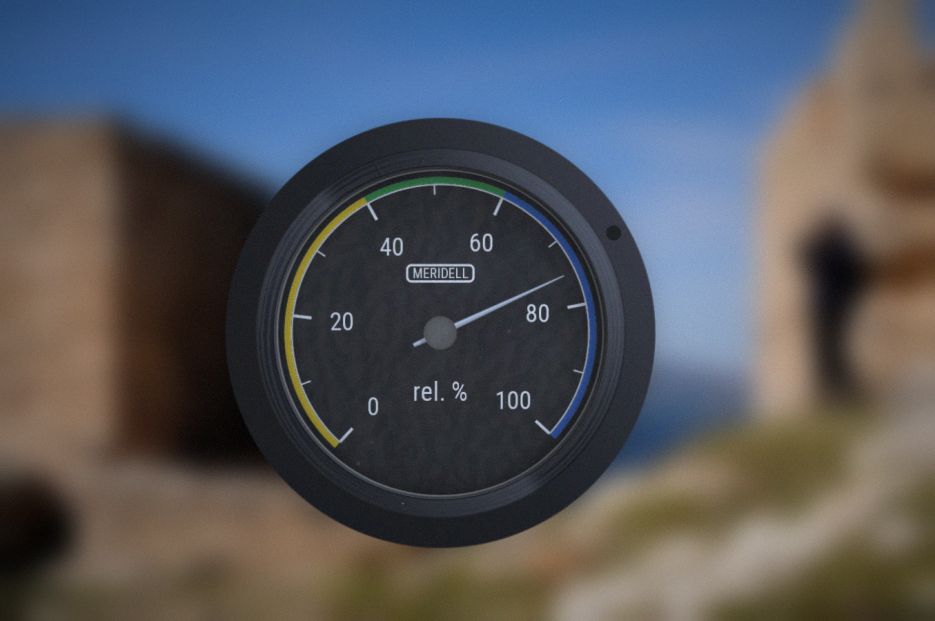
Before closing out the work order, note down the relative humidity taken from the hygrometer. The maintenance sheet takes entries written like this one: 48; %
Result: 75; %
